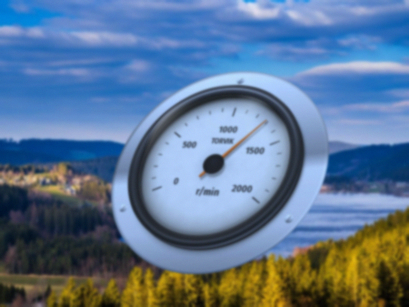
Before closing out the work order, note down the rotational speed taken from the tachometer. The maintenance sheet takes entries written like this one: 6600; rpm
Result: 1300; rpm
